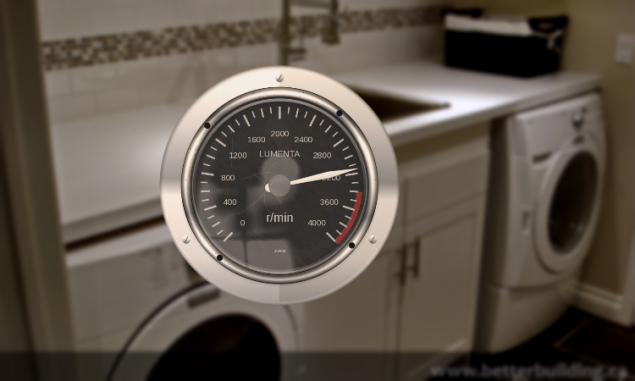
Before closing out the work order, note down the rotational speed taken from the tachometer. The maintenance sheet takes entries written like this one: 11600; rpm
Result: 3150; rpm
